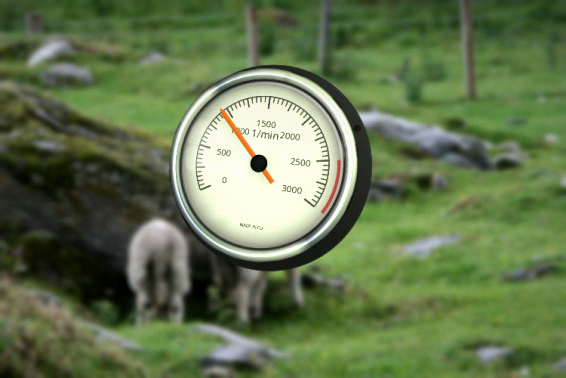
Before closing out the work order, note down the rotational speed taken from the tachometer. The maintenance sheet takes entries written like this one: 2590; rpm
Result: 950; rpm
